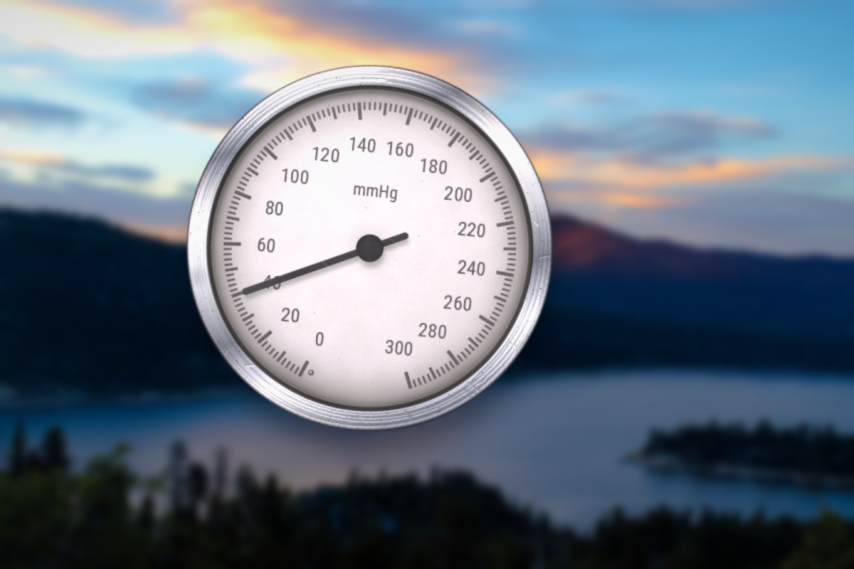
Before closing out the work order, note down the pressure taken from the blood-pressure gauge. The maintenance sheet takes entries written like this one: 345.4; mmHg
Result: 40; mmHg
